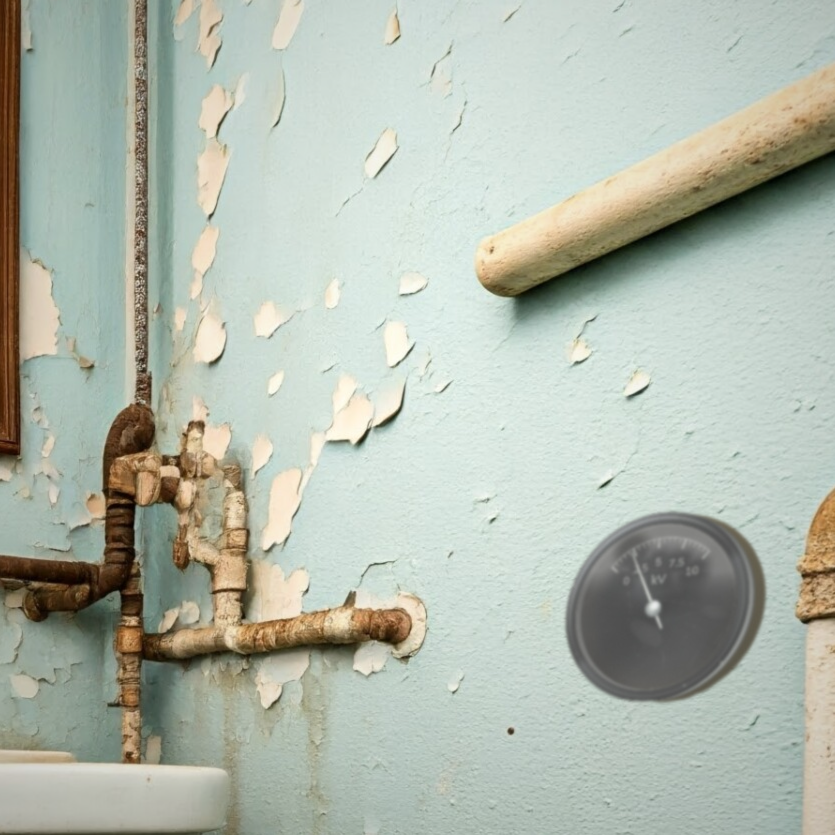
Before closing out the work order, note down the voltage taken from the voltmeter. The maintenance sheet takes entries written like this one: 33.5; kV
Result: 2.5; kV
